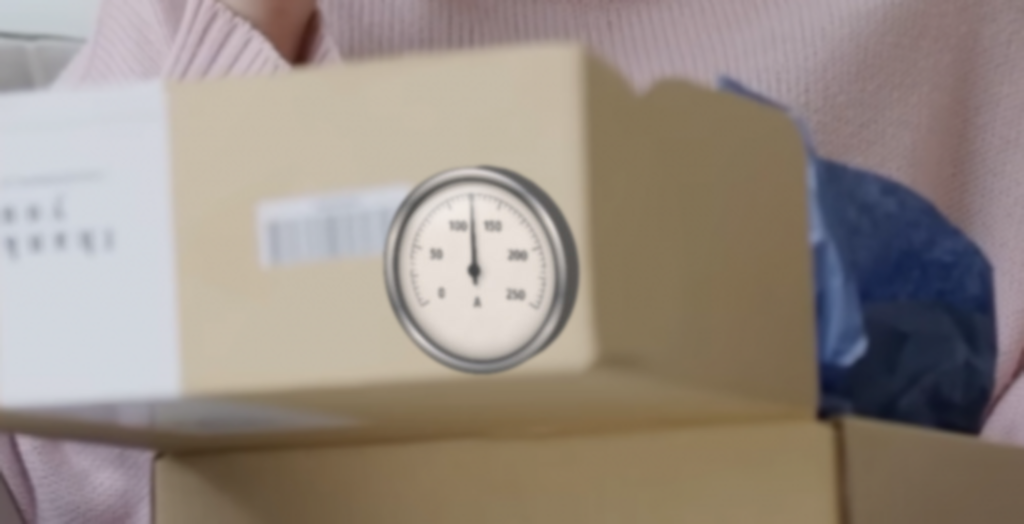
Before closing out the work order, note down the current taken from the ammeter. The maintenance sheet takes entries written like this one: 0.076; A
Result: 125; A
